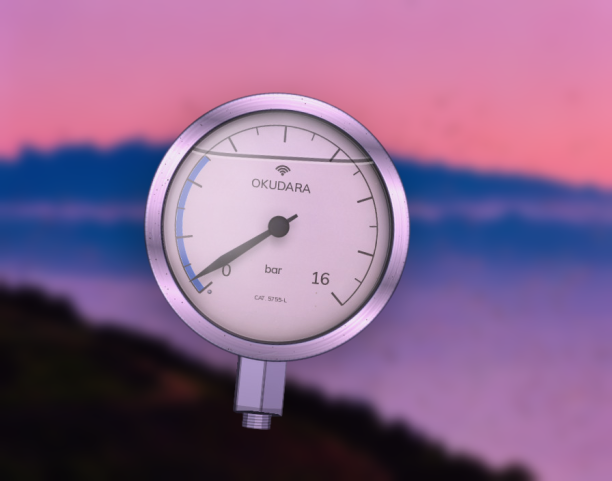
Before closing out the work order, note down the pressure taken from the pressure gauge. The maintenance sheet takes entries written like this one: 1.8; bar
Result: 0.5; bar
